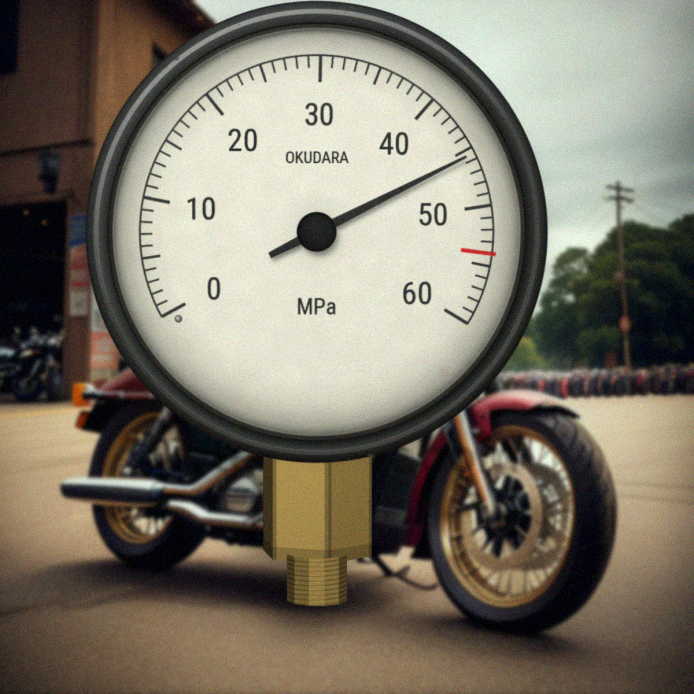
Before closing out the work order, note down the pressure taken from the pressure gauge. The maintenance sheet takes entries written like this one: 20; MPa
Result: 45.5; MPa
